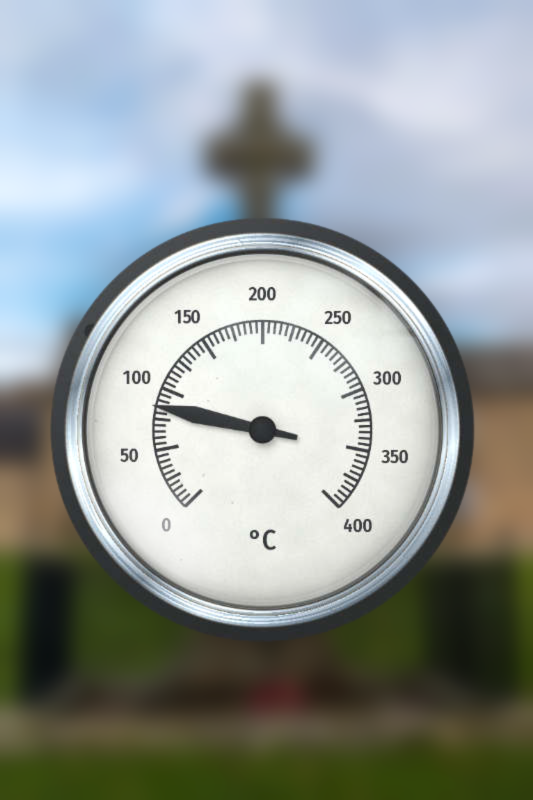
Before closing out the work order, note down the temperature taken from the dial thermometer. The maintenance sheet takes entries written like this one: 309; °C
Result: 85; °C
